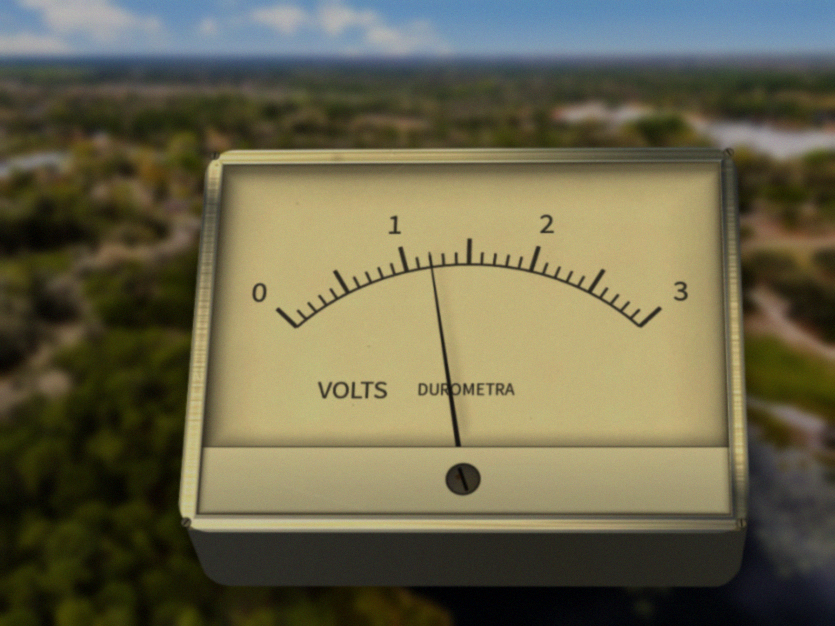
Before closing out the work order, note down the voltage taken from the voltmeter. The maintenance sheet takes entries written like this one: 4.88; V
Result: 1.2; V
